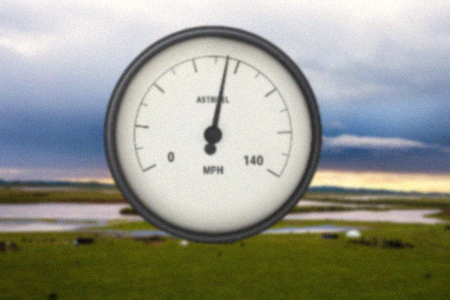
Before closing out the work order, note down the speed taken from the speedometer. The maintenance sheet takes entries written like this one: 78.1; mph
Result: 75; mph
